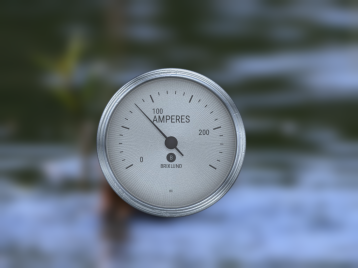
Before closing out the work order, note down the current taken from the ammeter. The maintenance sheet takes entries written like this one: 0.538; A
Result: 80; A
